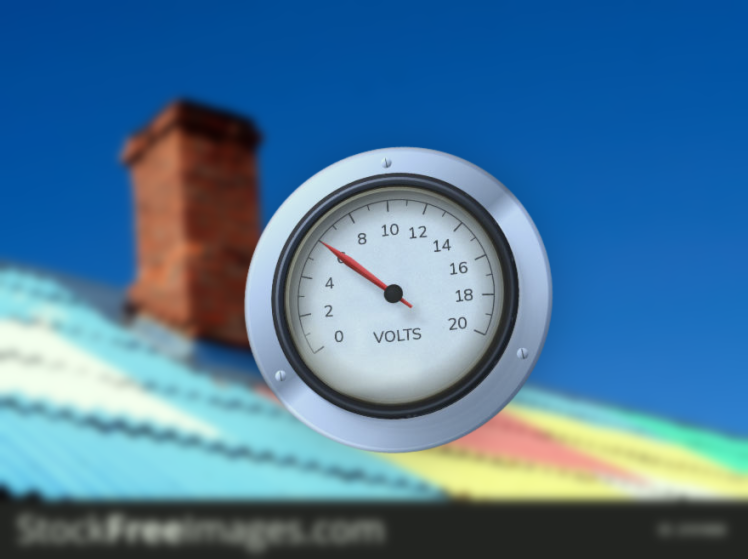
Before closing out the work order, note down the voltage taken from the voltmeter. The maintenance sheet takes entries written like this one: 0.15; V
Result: 6; V
